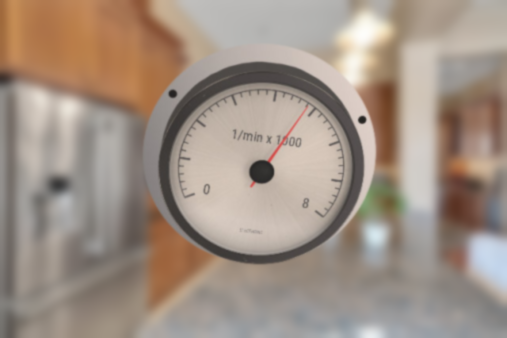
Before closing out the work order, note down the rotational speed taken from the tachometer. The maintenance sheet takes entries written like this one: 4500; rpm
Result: 4800; rpm
